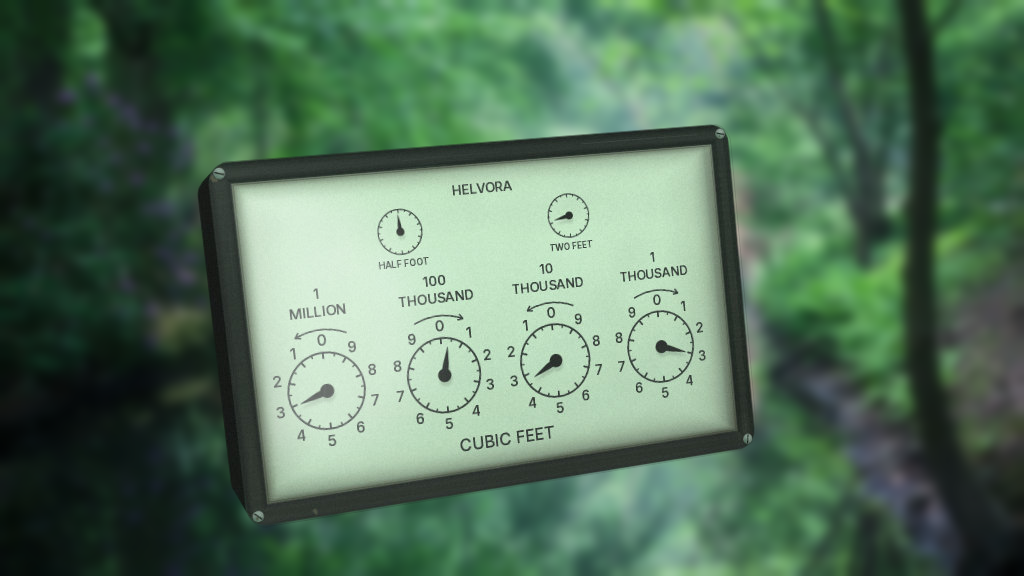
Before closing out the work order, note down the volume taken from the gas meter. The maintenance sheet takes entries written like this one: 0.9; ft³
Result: 303300; ft³
